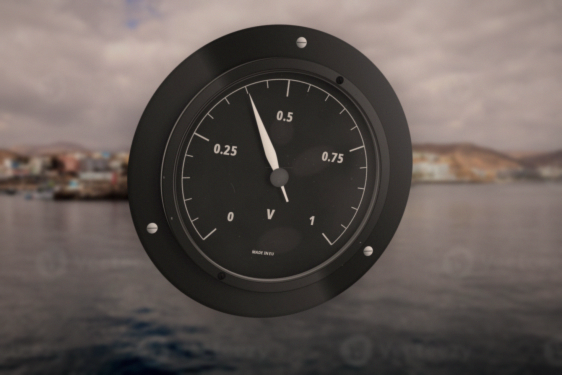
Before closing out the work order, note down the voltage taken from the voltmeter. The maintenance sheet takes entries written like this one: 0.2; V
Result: 0.4; V
